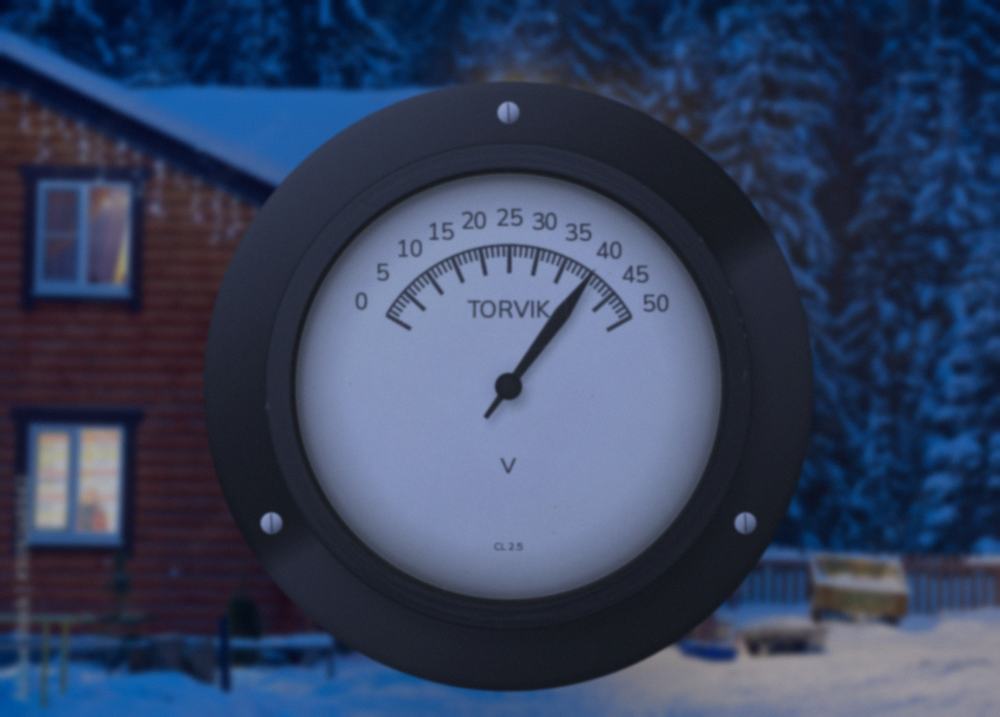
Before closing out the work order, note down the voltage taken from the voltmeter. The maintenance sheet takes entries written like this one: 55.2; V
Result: 40; V
